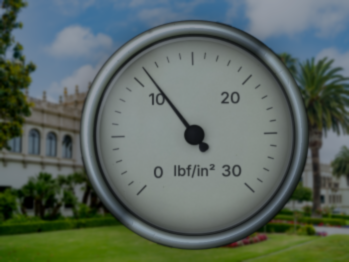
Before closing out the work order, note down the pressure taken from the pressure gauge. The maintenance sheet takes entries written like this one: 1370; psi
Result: 11; psi
